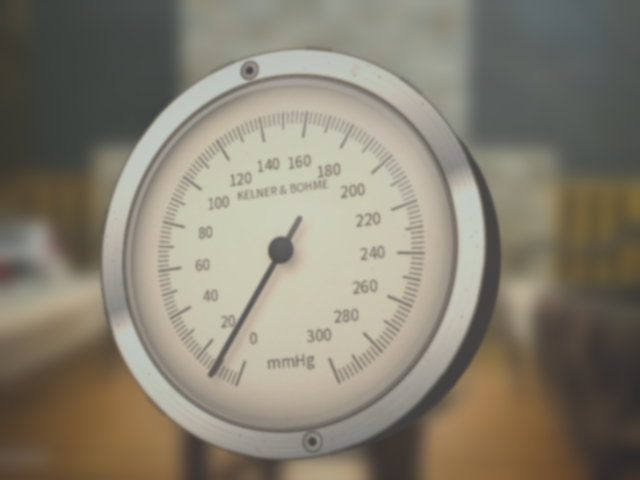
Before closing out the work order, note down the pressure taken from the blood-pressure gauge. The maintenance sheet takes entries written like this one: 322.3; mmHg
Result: 10; mmHg
